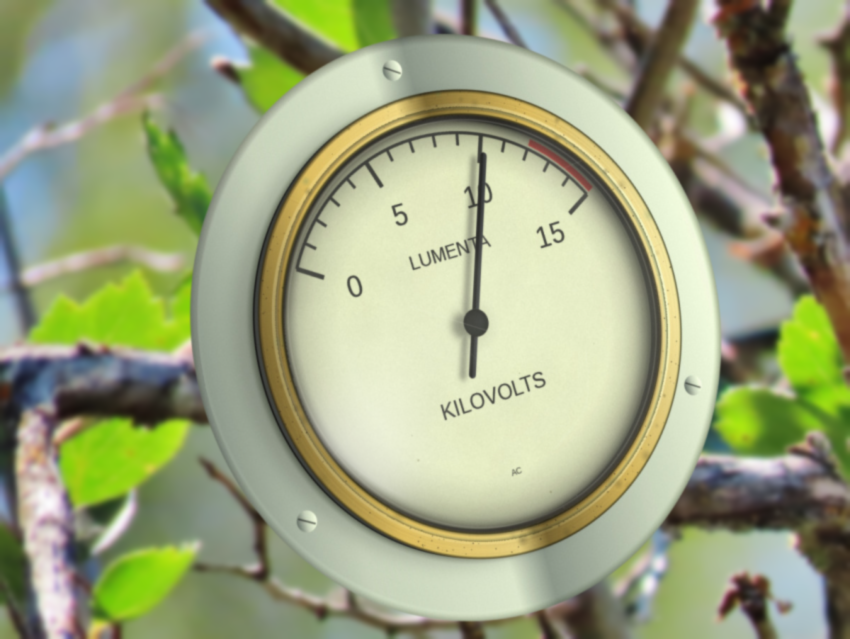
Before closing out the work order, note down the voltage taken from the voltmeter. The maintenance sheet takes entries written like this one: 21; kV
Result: 10; kV
